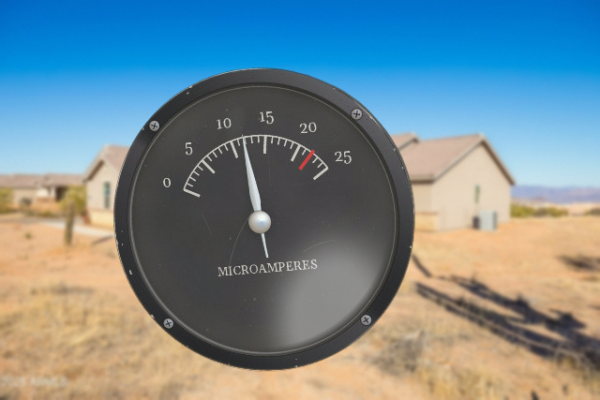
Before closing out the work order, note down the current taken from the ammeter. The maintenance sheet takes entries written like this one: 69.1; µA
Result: 12; µA
